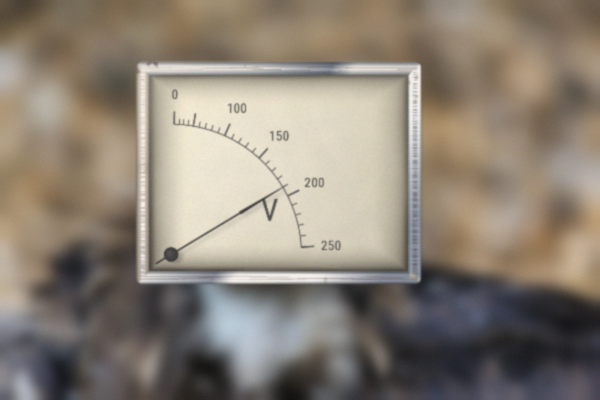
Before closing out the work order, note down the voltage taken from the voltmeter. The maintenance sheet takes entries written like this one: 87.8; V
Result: 190; V
